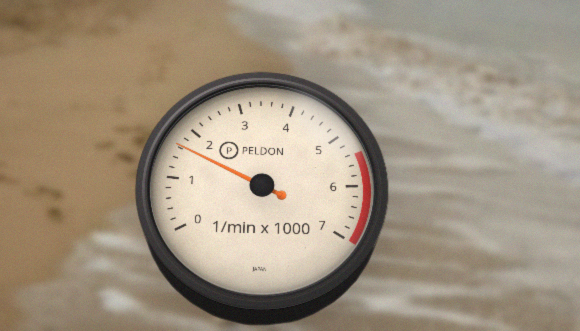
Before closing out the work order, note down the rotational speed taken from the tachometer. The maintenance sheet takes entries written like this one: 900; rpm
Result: 1600; rpm
